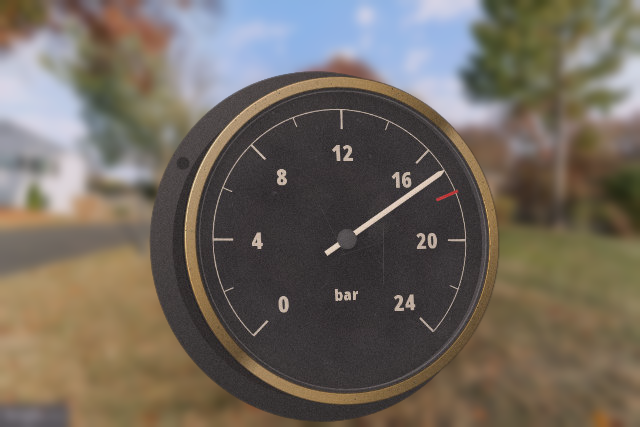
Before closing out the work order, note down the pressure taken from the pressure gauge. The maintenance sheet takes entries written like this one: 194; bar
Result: 17; bar
